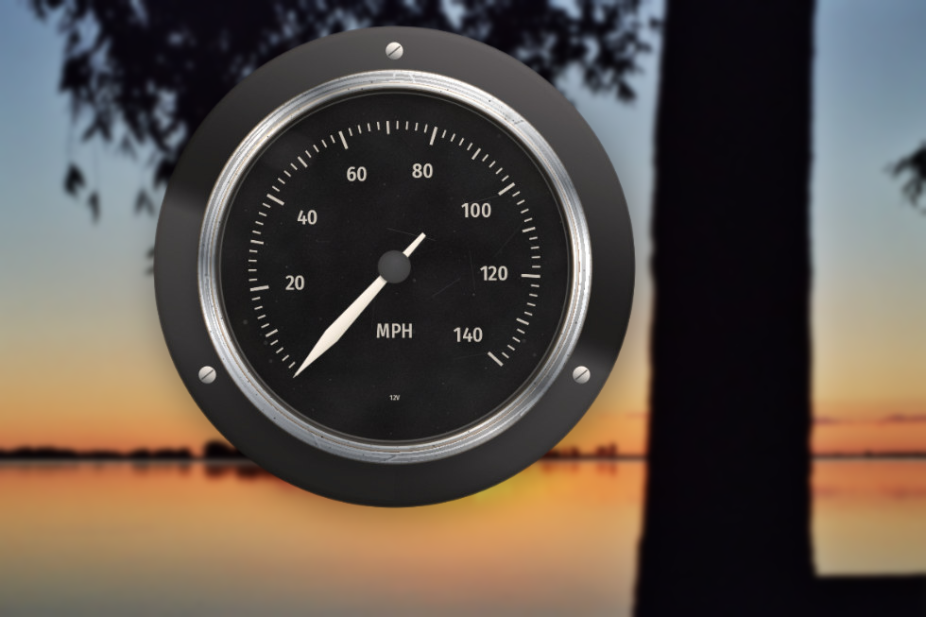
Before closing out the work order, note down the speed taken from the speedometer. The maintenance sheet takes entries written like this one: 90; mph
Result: 0; mph
